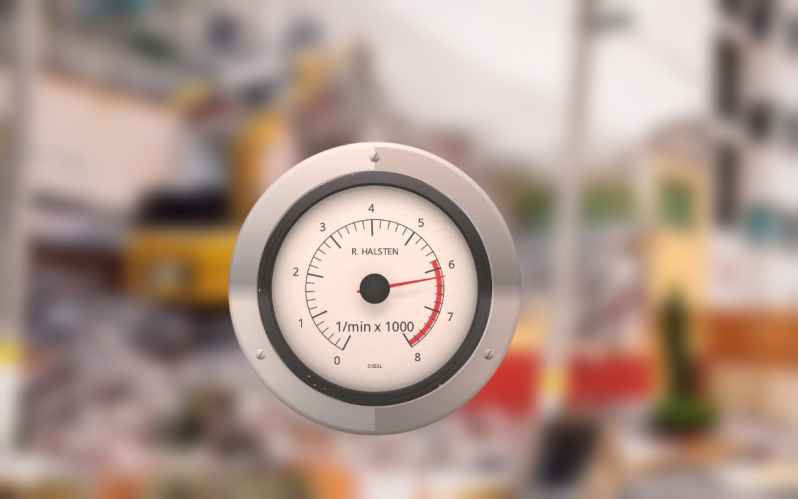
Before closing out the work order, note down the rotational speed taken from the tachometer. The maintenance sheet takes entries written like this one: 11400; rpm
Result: 6200; rpm
